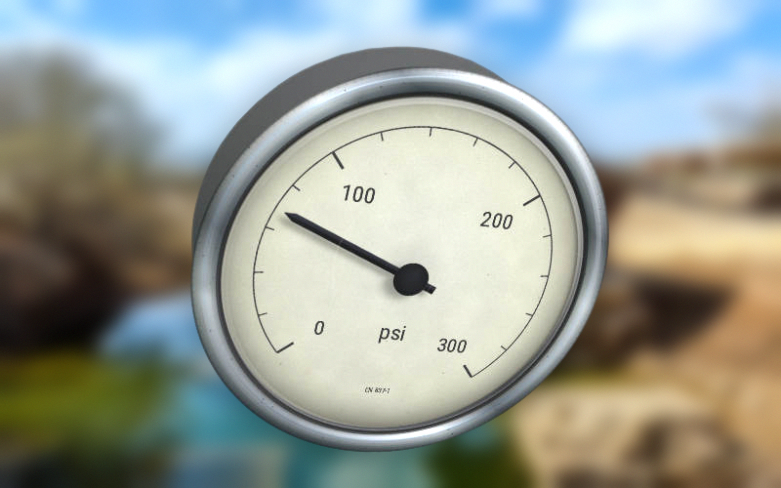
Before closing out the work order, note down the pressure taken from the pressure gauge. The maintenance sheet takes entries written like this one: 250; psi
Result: 70; psi
